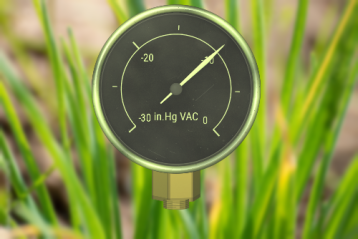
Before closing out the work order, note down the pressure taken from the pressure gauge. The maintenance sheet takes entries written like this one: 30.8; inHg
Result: -10; inHg
